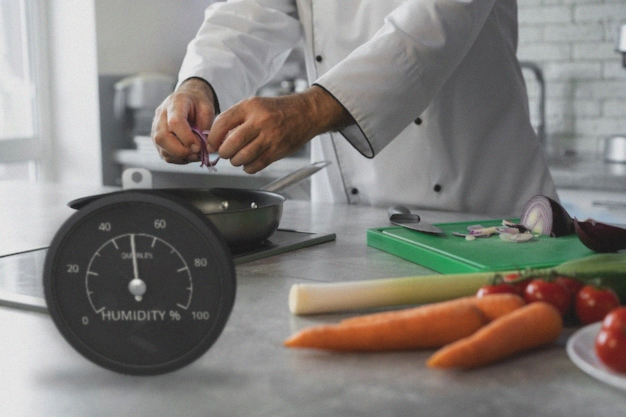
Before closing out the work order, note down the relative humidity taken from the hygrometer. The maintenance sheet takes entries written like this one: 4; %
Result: 50; %
